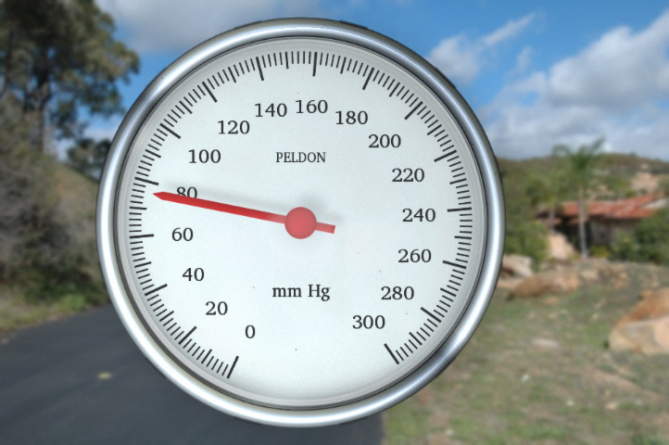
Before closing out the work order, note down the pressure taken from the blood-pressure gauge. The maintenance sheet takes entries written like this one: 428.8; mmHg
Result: 76; mmHg
